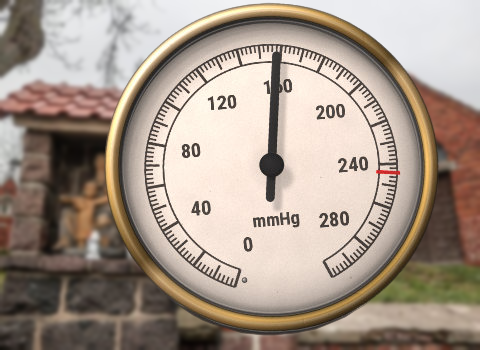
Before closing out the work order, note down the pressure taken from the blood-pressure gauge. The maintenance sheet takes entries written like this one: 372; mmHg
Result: 158; mmHg
